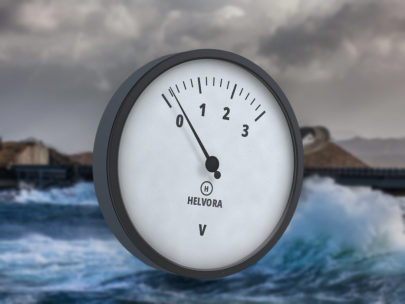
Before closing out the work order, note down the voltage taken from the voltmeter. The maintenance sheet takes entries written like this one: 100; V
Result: 0.2; V
